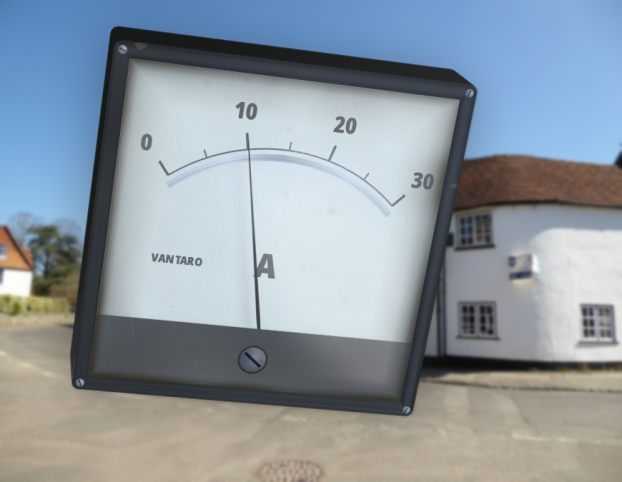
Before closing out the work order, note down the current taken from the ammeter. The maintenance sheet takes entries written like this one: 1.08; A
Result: 10; A
